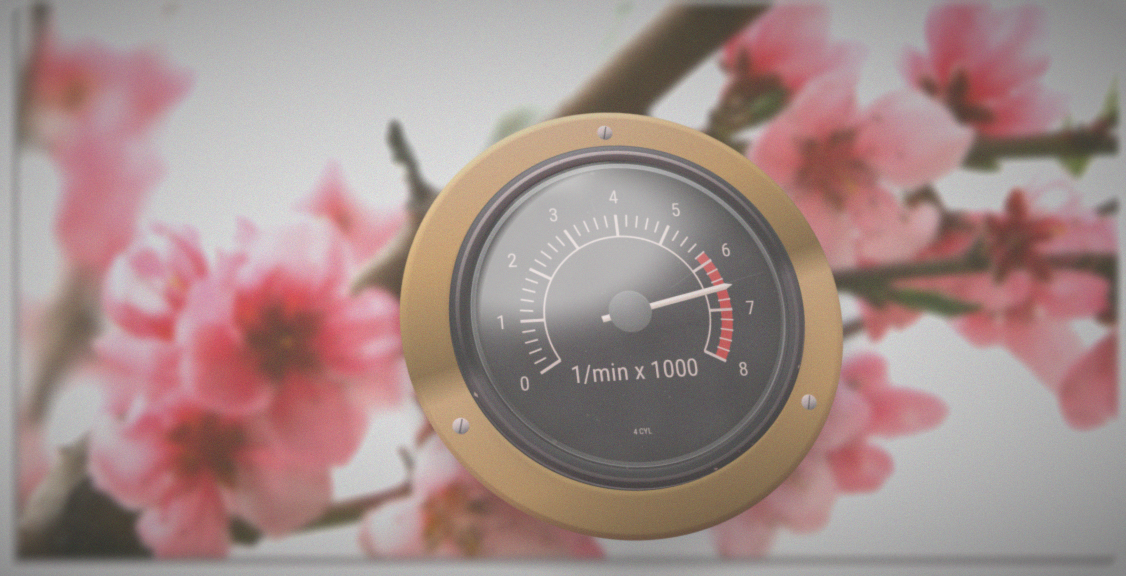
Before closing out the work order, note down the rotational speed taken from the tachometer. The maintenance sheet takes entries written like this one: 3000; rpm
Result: 6600; rpm
